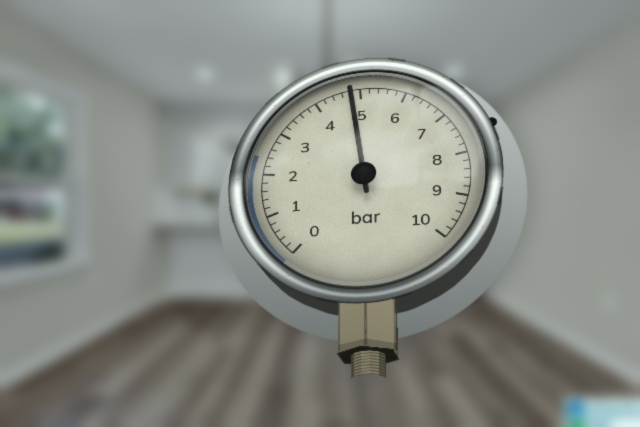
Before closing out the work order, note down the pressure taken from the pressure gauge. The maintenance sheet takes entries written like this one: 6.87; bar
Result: 4.8; bar
